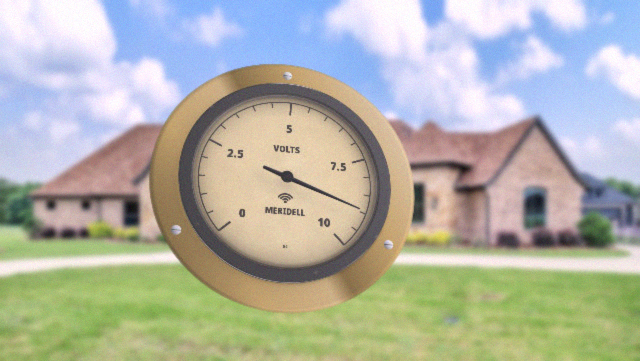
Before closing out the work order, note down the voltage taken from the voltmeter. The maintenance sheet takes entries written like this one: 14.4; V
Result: 9; V
